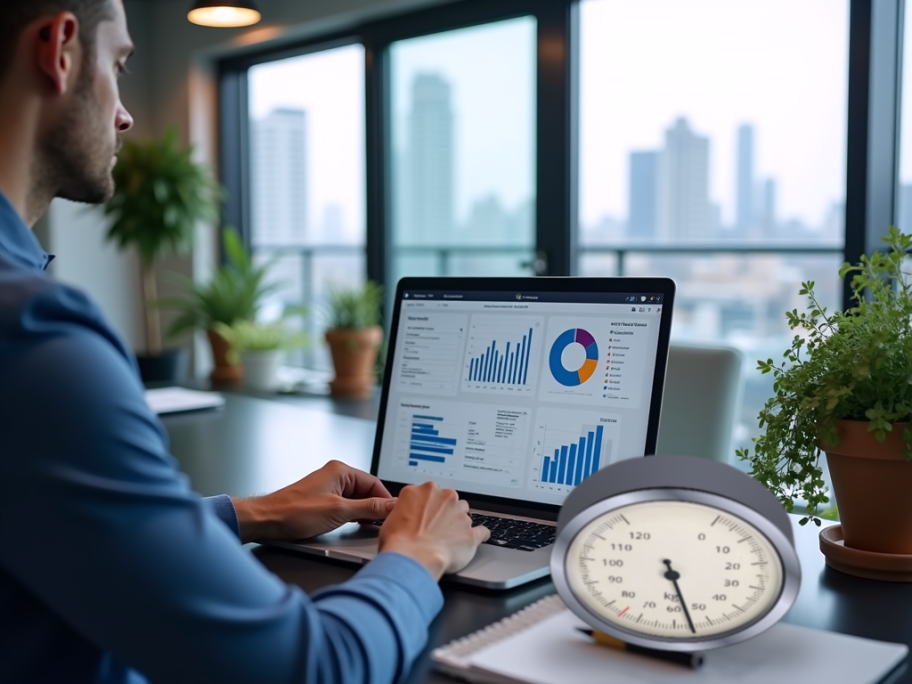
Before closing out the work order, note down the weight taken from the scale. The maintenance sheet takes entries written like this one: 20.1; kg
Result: 55; kg
